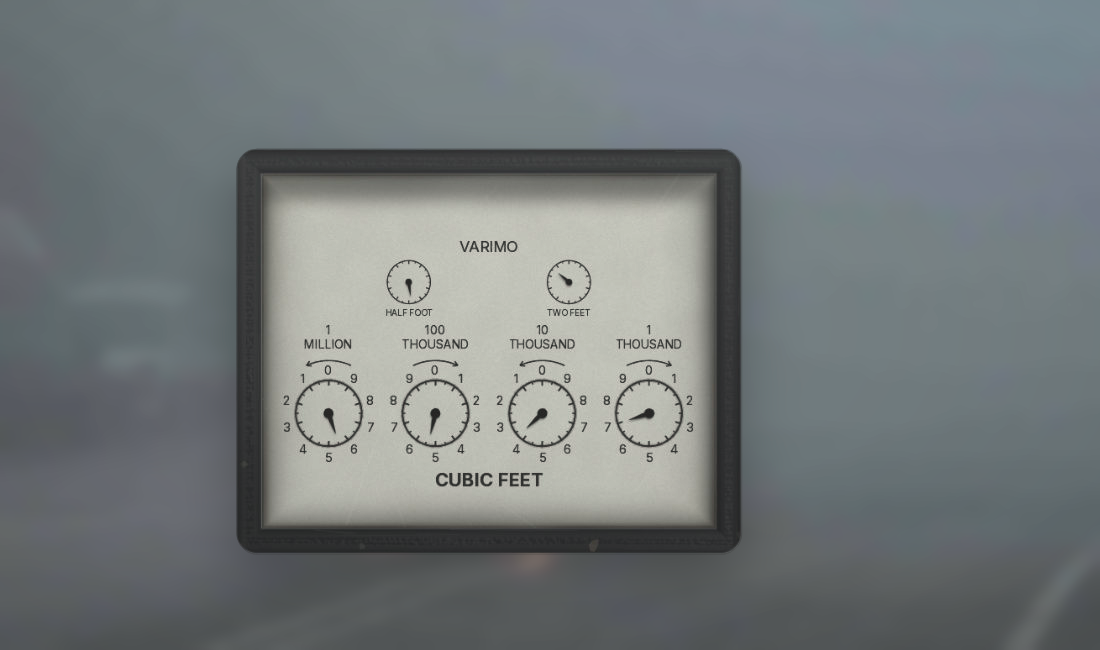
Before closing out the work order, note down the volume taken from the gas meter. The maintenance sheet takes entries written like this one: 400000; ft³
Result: 553700; ft³
